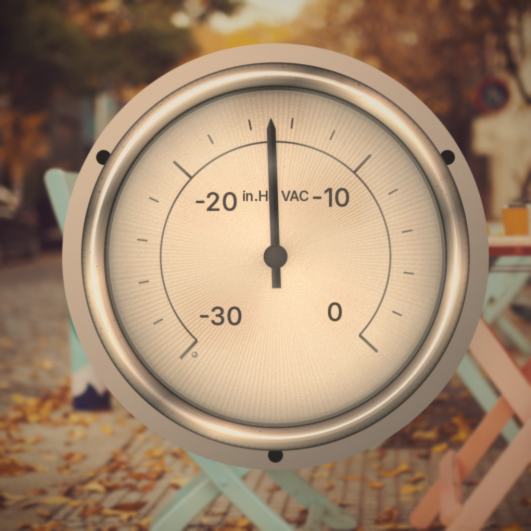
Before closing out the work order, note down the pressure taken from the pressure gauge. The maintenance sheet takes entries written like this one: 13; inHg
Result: -15; inHg
